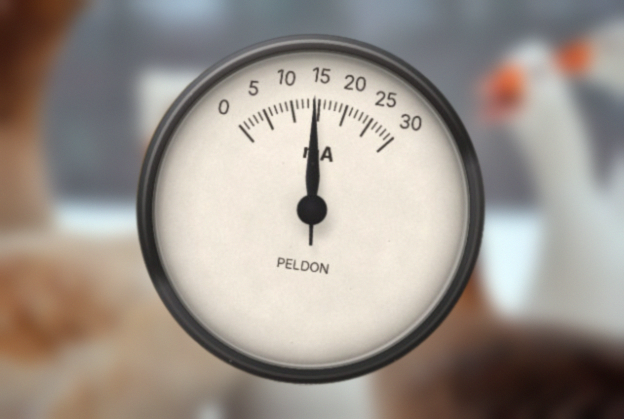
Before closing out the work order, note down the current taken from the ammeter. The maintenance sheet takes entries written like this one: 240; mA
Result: 14; mA
